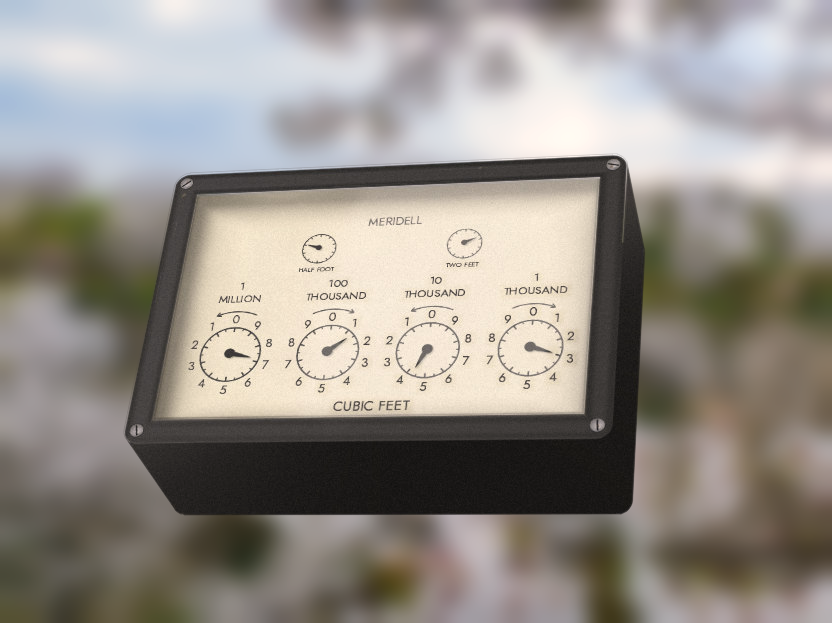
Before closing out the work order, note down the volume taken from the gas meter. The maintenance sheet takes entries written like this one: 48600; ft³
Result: 714300; ft³
